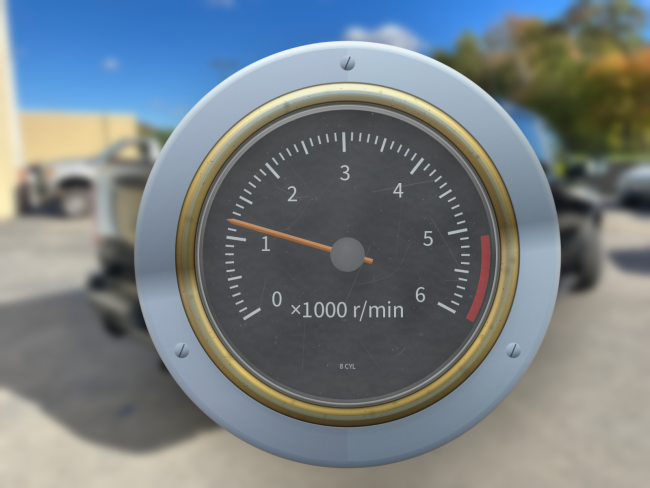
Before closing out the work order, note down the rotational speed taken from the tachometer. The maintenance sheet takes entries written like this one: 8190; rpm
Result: 1200; rpm
